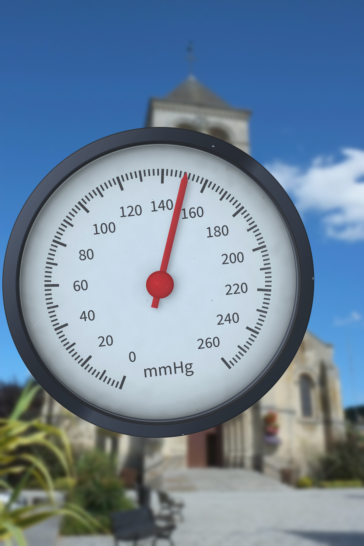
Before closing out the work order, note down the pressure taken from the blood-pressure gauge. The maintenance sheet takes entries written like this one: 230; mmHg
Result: 150; mmHg
